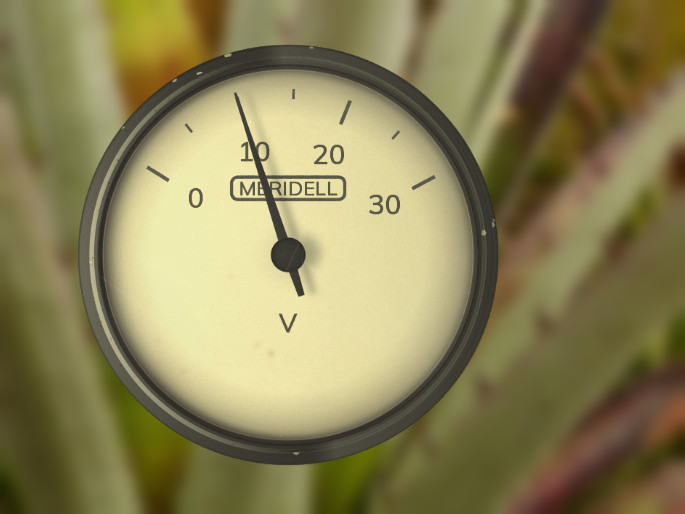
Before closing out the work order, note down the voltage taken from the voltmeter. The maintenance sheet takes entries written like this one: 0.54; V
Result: 10; V
